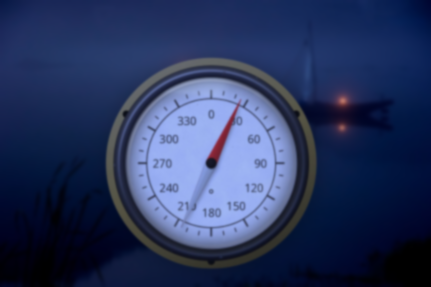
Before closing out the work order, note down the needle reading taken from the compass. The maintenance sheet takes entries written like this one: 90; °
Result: 25; °
